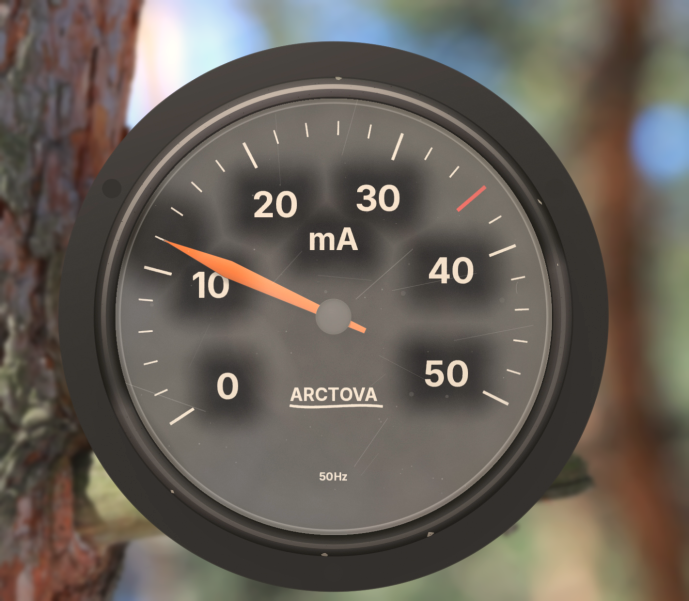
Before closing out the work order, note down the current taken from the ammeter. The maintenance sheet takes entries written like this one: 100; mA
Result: 12; mA
